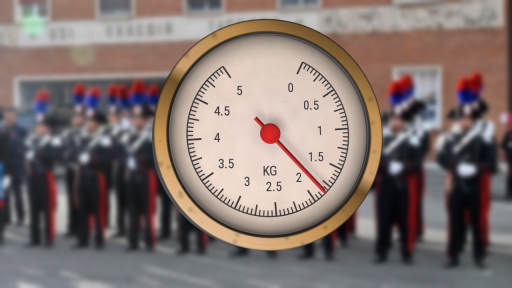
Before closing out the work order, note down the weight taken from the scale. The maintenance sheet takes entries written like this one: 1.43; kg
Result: 1.85; kg
